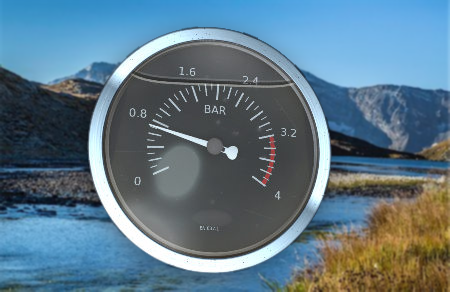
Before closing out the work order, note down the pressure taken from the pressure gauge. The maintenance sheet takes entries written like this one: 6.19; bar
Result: 0.7; bar
